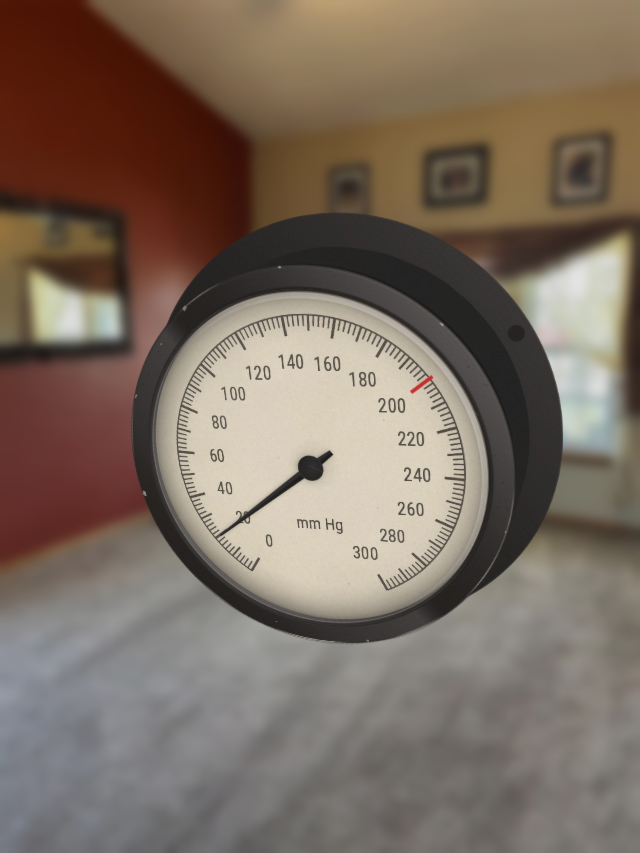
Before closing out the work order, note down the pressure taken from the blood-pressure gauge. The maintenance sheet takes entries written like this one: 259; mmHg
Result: 20; mmHg
